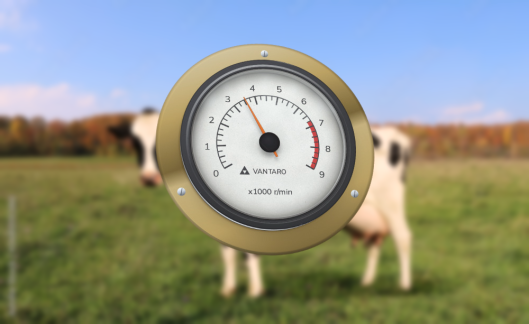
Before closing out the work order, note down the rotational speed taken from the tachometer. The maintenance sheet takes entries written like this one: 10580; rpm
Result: 3500; rpm
